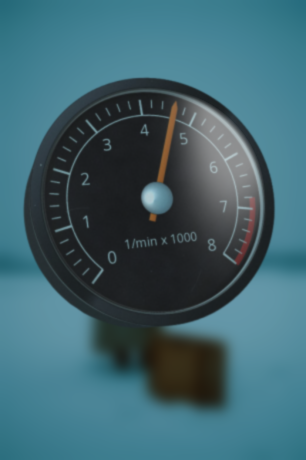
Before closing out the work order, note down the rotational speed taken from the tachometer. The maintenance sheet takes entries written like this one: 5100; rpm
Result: 4600; rpm
